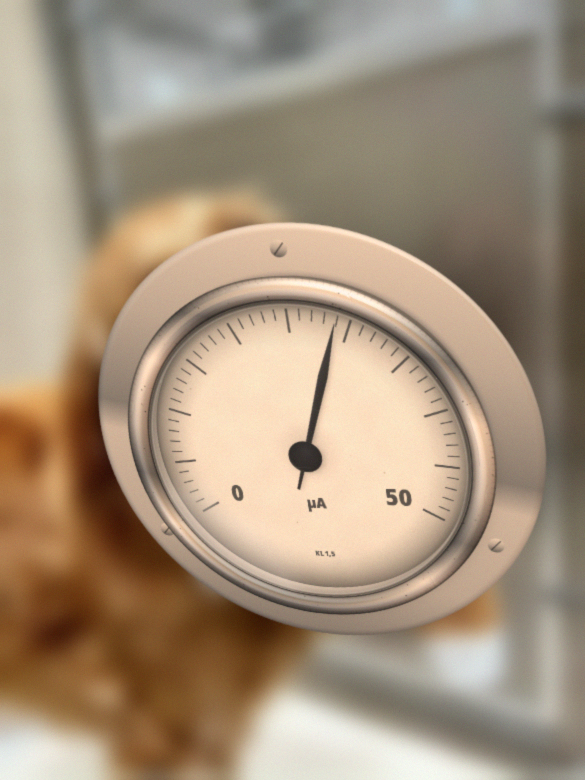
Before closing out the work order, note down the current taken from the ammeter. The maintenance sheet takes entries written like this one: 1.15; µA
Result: 29; µA
